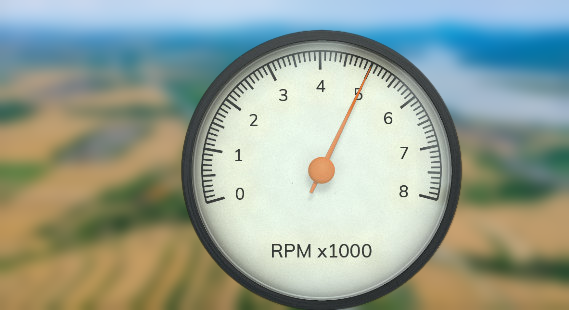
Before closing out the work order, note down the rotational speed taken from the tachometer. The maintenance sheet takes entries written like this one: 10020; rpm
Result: 5000; rpm
